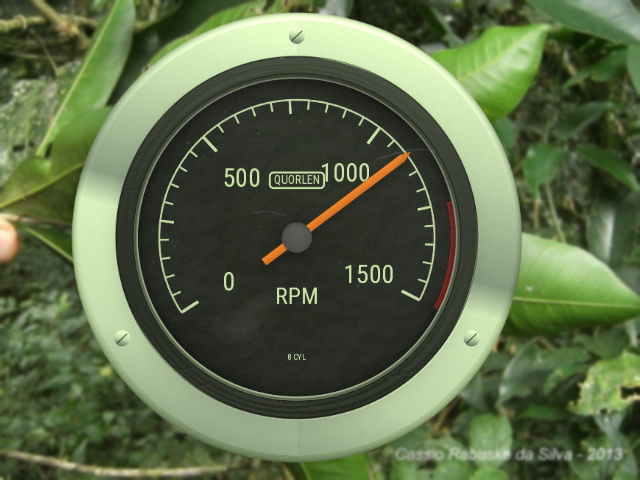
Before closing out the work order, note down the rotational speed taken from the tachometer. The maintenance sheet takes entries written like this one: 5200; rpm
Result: 1100; rpm
